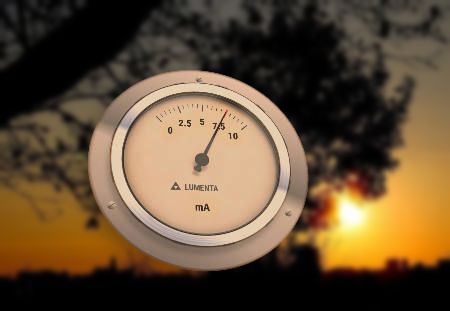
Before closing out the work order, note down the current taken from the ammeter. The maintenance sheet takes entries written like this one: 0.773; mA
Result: 7.5; mA
